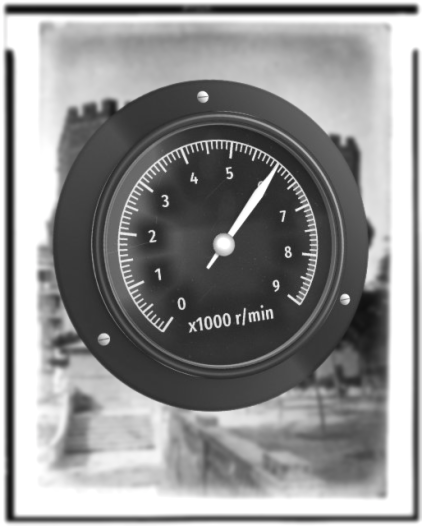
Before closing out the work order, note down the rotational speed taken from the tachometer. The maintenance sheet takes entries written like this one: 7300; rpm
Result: 6000; rpm
